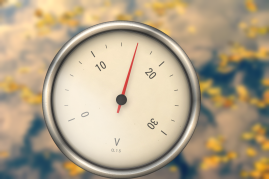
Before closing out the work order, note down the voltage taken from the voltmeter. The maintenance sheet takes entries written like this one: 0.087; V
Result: 16; V
